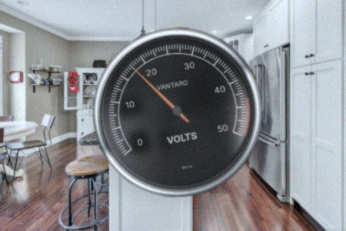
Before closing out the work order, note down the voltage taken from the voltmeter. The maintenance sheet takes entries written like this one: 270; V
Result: 17.5; V
